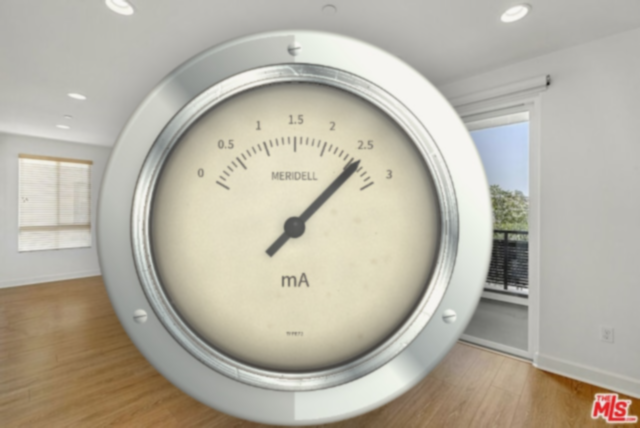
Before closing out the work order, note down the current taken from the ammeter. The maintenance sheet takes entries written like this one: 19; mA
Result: 2.6; mA
